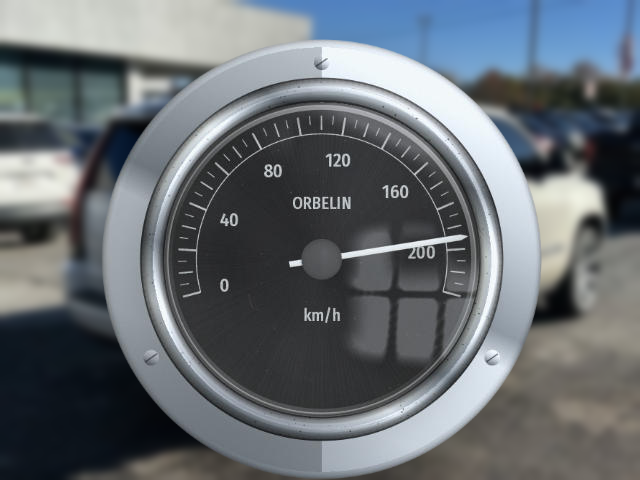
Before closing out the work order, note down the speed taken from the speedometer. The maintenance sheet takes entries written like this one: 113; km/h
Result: 195; km/h
